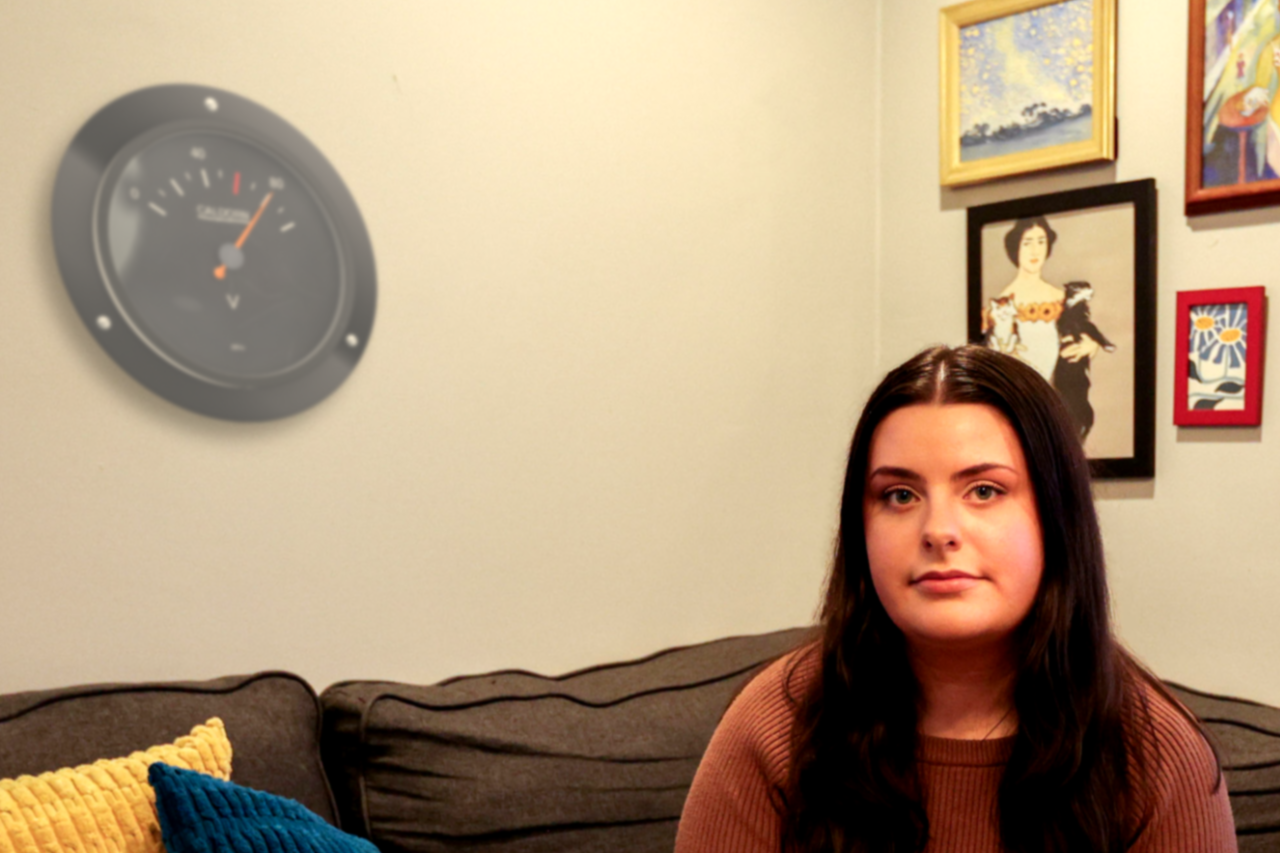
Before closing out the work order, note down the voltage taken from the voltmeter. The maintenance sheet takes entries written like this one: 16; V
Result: 80; V
